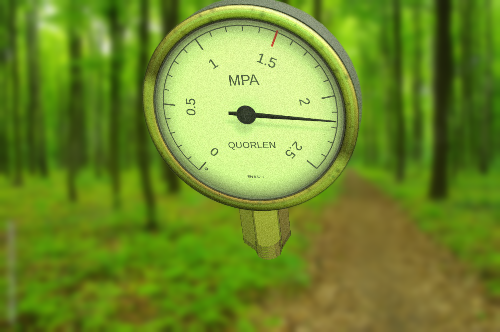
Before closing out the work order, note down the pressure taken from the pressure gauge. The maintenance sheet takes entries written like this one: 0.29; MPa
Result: 2.15; MPa
